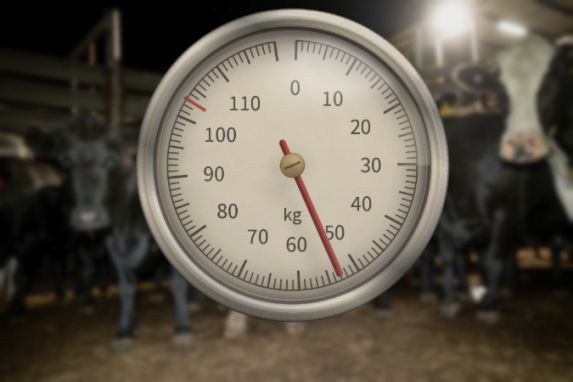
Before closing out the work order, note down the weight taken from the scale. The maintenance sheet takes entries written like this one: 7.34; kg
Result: 53; kg
